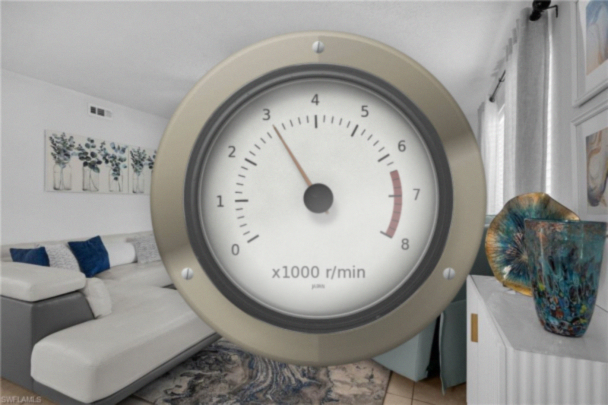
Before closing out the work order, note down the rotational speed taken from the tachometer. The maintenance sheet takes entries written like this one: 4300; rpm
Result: 3000; rpm
